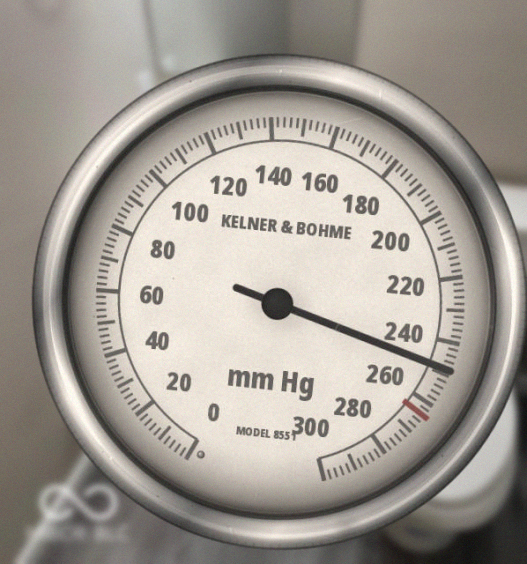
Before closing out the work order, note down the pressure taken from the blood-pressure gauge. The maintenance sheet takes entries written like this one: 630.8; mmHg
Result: 248; mmHg
